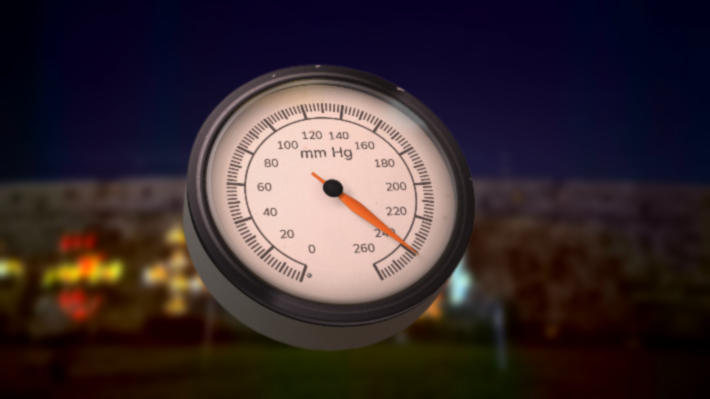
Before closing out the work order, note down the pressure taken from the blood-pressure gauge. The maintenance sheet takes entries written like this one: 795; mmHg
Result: 240; mmHg
